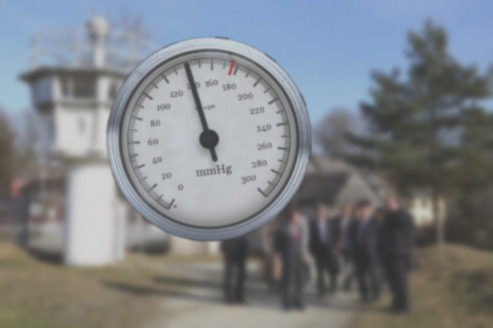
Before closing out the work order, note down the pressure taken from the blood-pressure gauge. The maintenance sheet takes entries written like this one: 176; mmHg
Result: 140; mmHg
